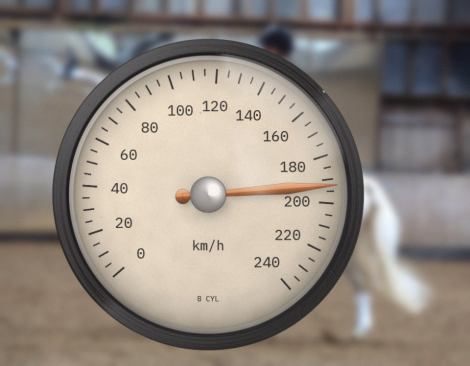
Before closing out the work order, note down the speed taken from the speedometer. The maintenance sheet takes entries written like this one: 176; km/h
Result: 192.5; km/h
